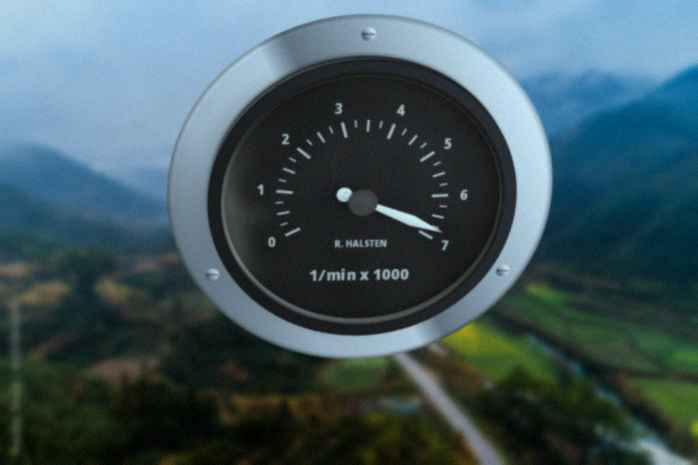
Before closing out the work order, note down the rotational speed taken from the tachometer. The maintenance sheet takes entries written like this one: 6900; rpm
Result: 6750; rpm
